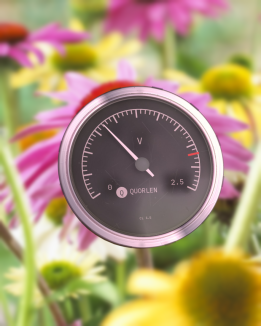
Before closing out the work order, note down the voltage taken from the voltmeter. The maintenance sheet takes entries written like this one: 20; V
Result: 0.85; V
